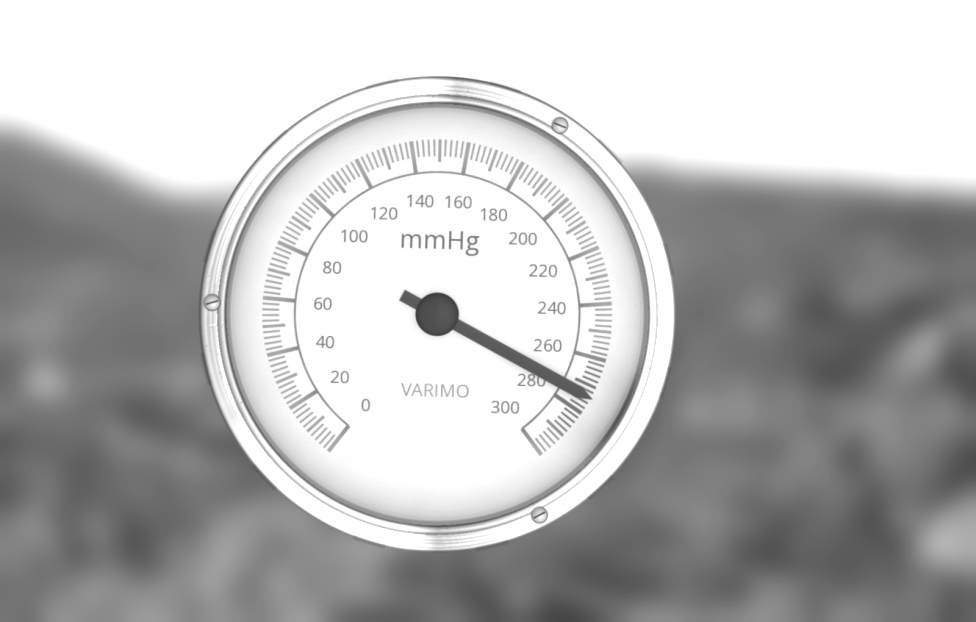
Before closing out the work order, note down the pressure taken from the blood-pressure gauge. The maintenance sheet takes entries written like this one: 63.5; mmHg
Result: 274; mmHg
